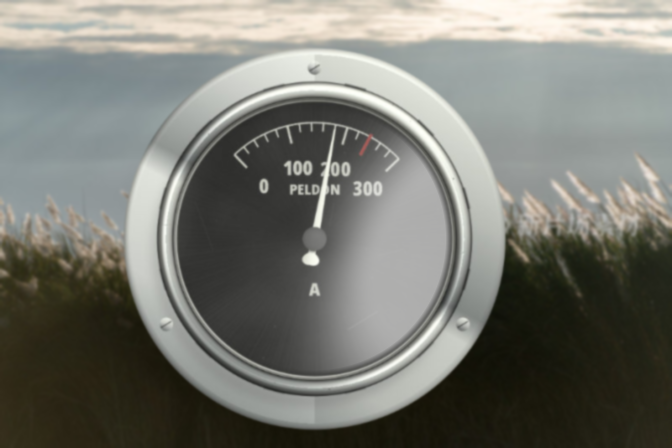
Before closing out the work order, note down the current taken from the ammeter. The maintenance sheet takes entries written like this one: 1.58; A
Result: 180; A
